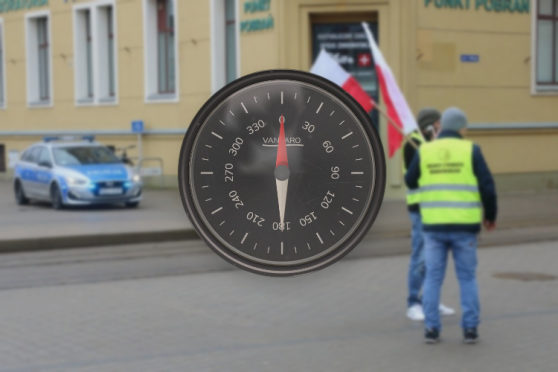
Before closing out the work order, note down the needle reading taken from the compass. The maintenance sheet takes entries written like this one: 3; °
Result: 0; °
